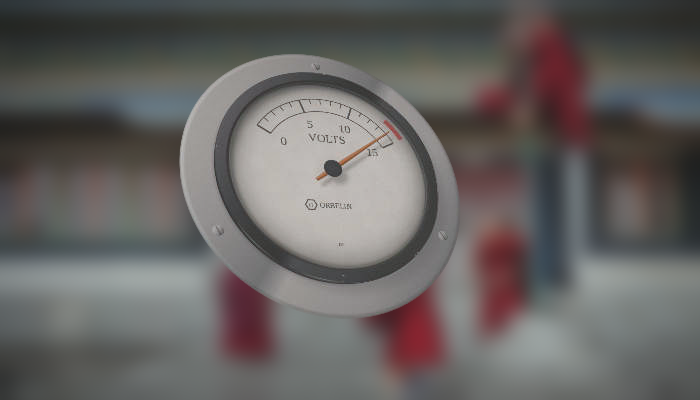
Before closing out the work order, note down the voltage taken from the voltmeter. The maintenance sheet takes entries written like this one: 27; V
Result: 14; V
